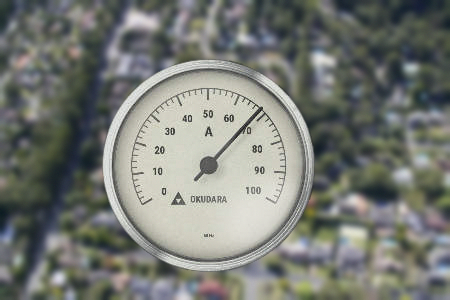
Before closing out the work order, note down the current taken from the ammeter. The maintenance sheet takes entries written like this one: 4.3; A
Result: 68; A
